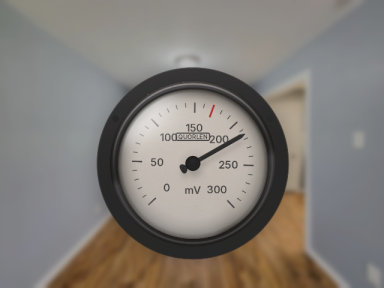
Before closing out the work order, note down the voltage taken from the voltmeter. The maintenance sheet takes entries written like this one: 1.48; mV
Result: 215; mV
